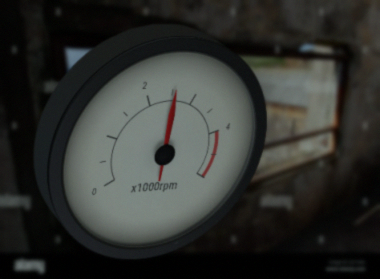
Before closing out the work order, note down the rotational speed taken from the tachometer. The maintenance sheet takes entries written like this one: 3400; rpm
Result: 2500; rpm
